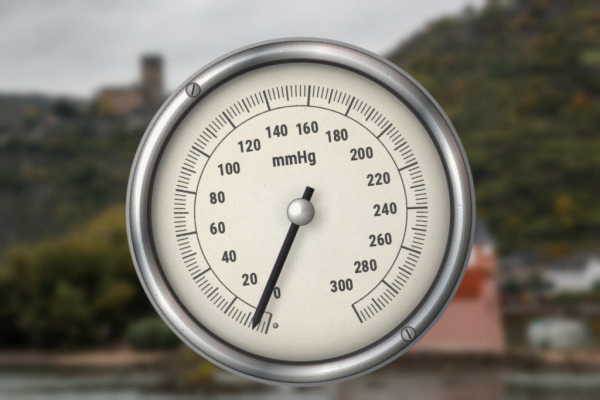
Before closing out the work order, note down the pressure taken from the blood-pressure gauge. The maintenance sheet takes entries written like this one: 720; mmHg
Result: 6; mmHg
